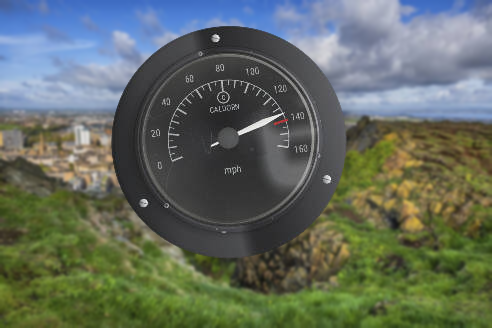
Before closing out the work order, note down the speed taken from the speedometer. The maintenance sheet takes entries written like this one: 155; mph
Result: 135; mph
